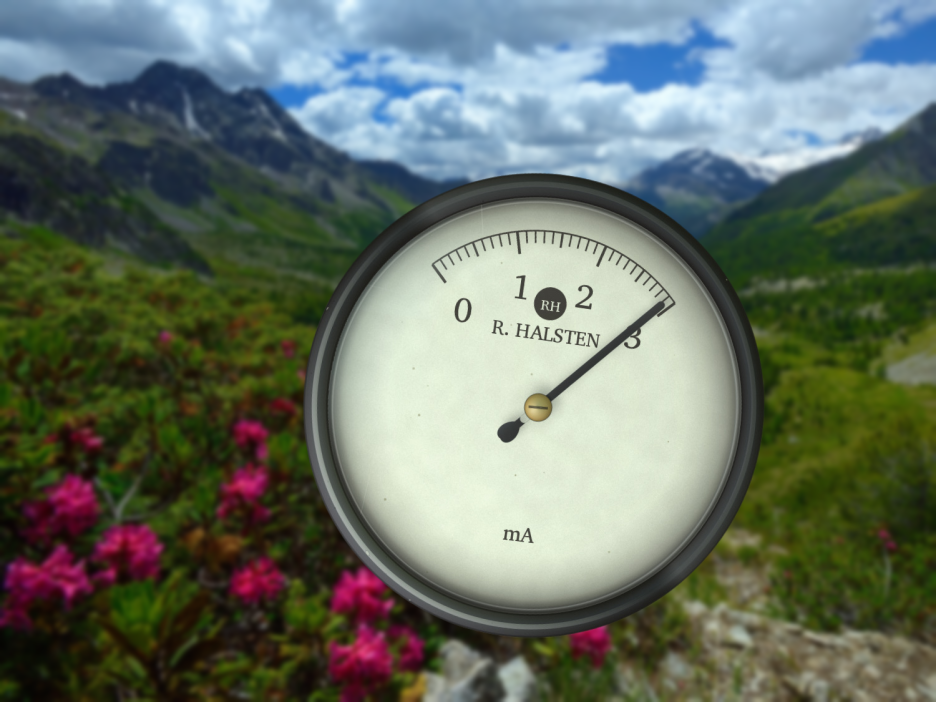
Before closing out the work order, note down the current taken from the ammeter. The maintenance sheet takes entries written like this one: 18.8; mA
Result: 2.9; mA
